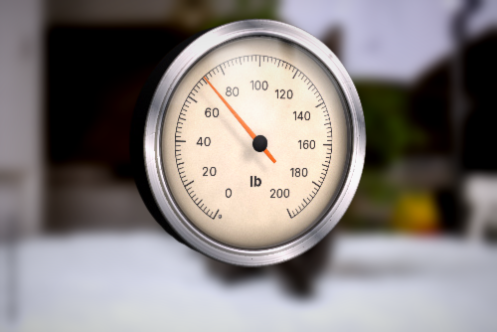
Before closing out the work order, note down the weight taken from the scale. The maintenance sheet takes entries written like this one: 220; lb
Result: 70; lb
